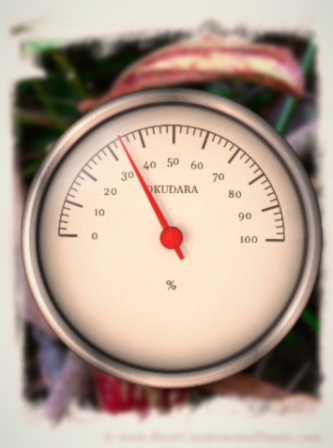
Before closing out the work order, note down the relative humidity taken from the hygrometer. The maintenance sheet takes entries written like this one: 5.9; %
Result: 34; %
